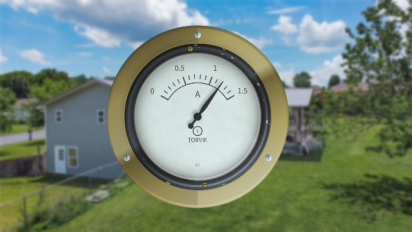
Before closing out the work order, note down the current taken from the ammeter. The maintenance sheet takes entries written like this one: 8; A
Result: 1.2; A
